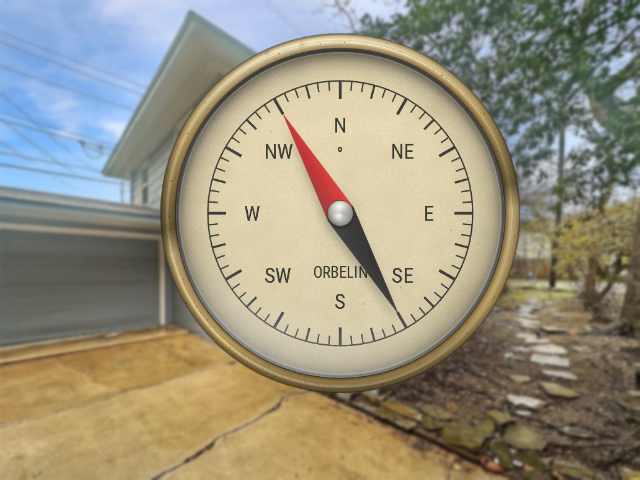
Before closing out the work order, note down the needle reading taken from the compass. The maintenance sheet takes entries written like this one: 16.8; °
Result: 330; °
